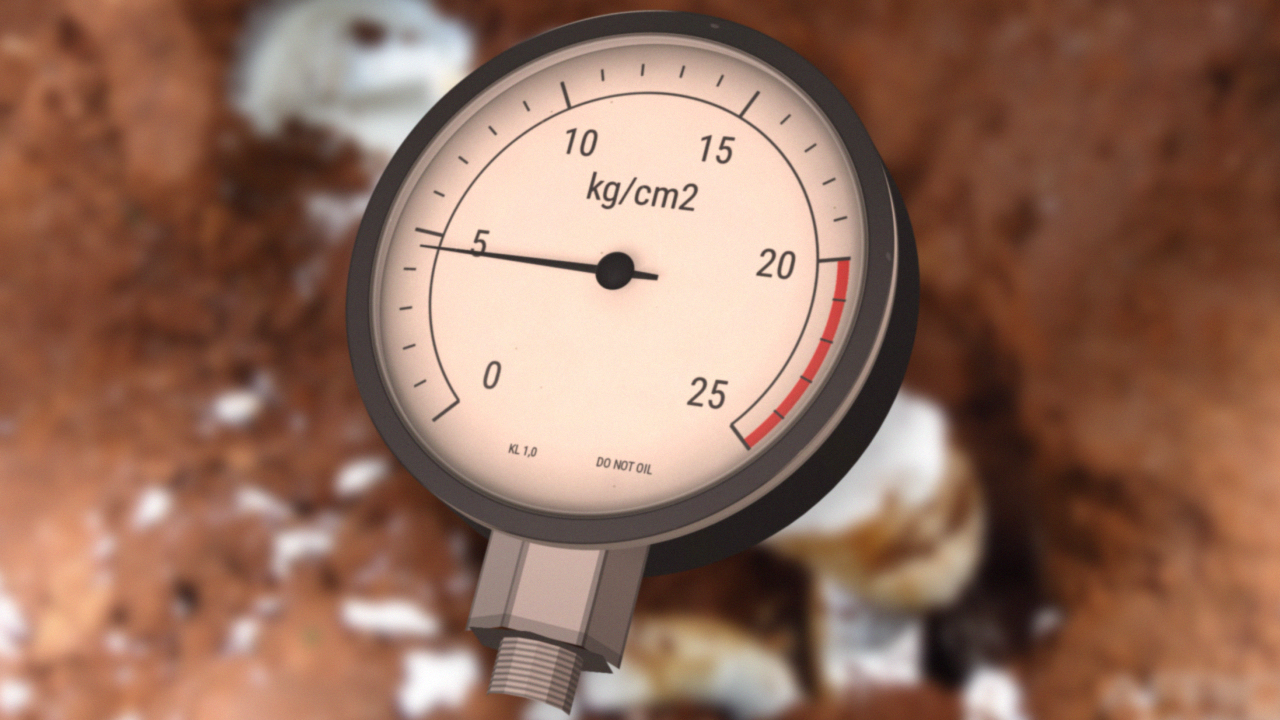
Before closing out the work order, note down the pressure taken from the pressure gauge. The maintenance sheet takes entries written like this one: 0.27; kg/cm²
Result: 4.5; kg/cm²
